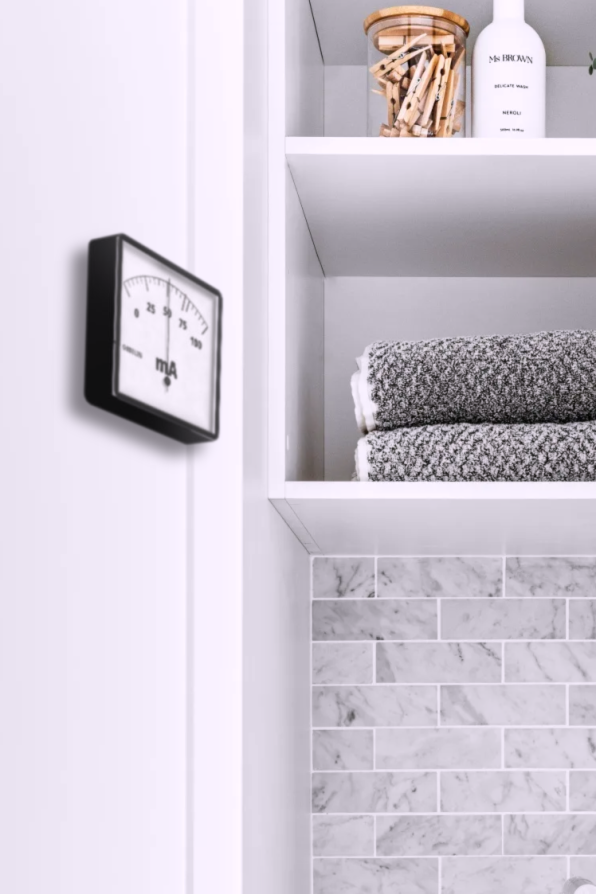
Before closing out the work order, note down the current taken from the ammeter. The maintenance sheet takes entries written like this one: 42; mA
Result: 50; mA
